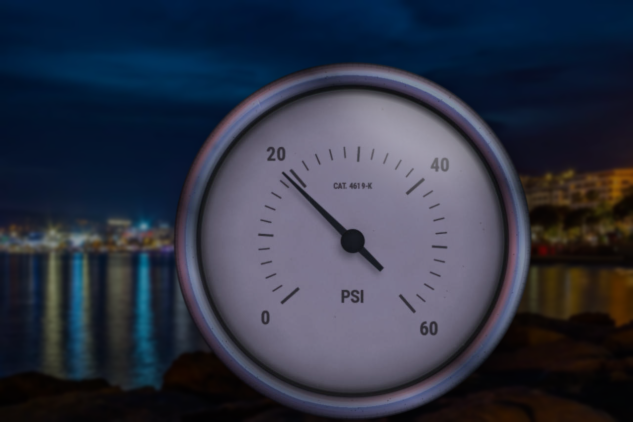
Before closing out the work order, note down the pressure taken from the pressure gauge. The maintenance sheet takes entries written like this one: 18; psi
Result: 19; psi
